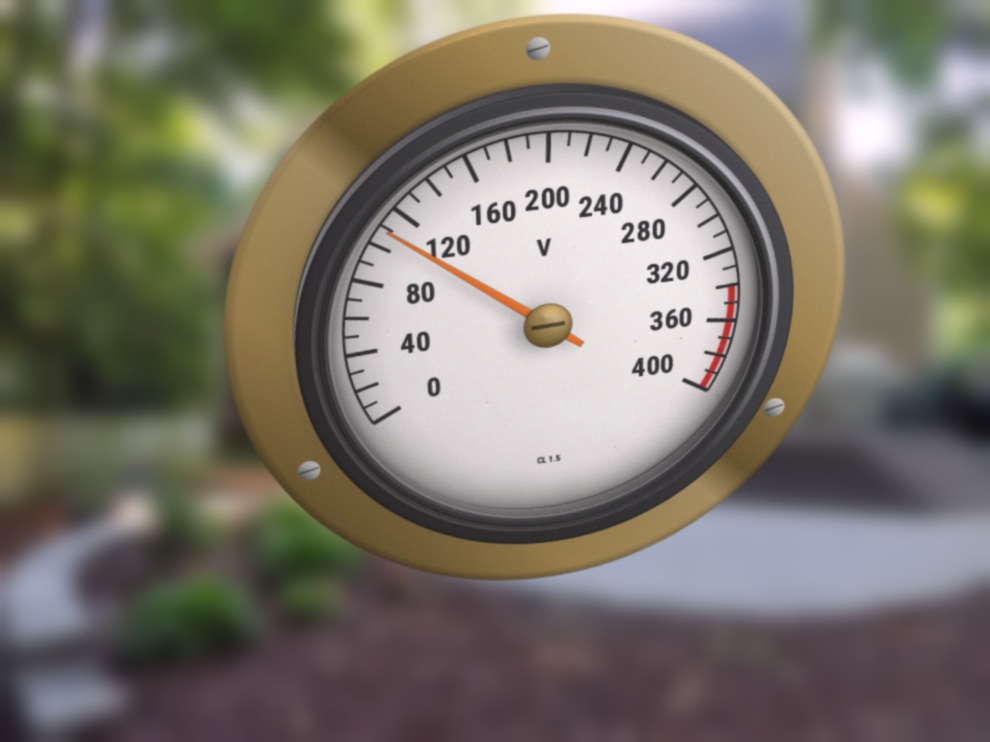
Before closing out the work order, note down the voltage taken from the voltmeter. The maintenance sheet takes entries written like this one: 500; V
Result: 110; V
